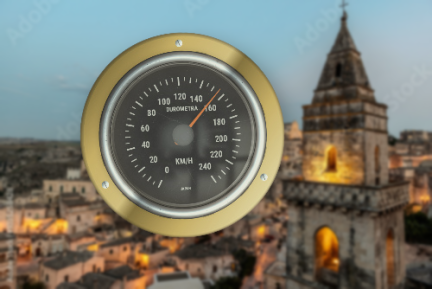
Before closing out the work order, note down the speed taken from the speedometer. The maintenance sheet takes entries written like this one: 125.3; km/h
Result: 155; km/h
